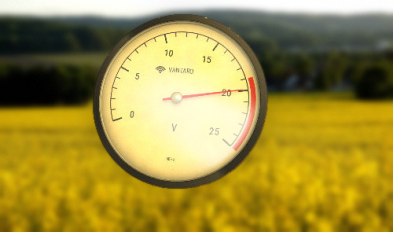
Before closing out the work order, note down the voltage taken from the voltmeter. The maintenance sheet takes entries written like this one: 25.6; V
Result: 20; V
